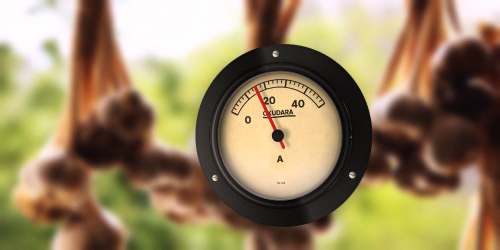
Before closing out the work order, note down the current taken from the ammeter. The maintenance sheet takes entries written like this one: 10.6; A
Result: 16; A
